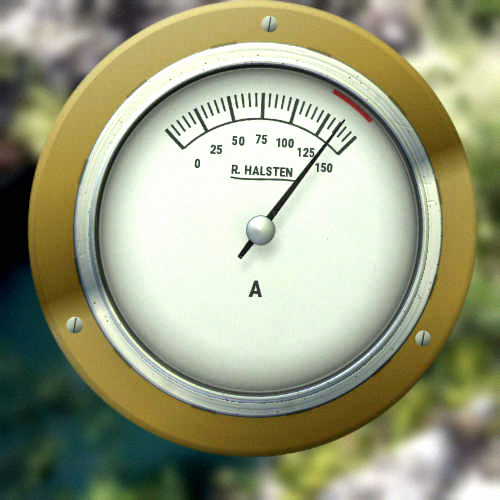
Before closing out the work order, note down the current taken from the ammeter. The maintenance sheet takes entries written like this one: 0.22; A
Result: 135; A
